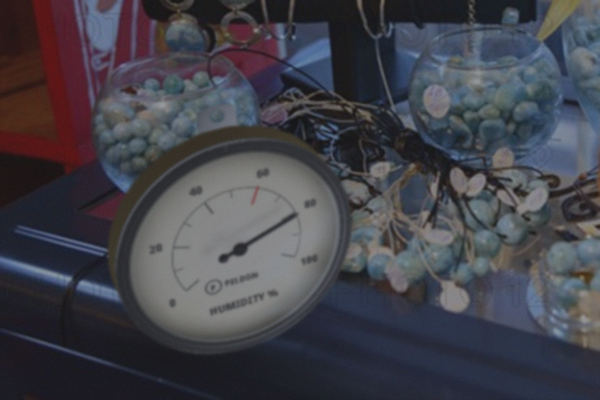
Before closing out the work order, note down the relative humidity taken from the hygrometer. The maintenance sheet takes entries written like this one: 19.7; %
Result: 80; %
